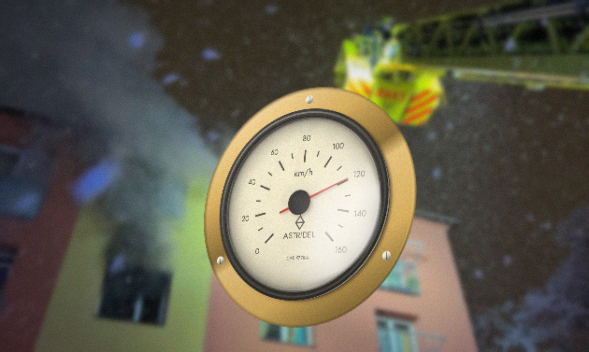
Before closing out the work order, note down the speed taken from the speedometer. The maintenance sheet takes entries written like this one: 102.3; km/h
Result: 120; km/h
